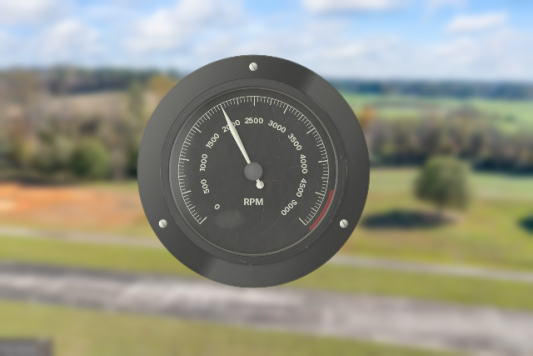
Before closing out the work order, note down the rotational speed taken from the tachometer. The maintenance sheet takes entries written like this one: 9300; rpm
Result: 2000; rpm
